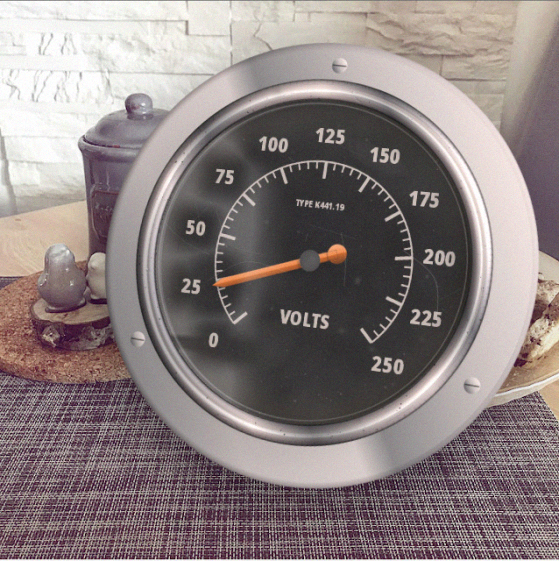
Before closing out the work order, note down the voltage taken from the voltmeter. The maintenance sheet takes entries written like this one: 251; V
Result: 22.5; V
